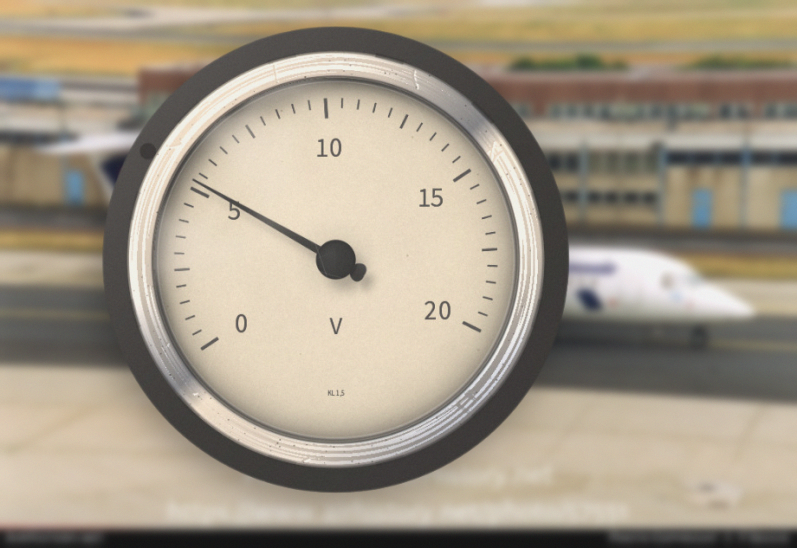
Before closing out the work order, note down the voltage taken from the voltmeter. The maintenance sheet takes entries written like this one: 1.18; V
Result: 5.25; V
